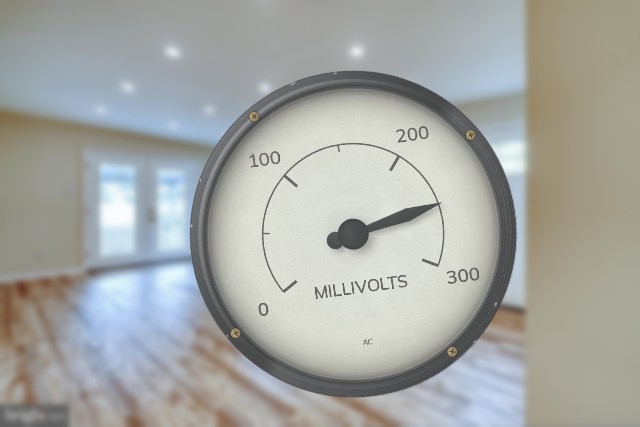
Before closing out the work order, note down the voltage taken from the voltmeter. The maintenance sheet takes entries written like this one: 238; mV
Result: 250; mV
